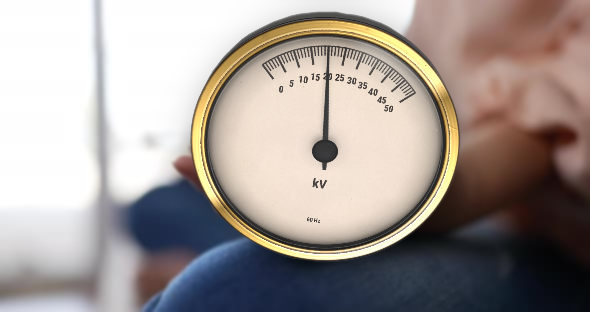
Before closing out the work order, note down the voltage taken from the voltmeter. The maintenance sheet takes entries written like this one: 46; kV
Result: 20; kV
